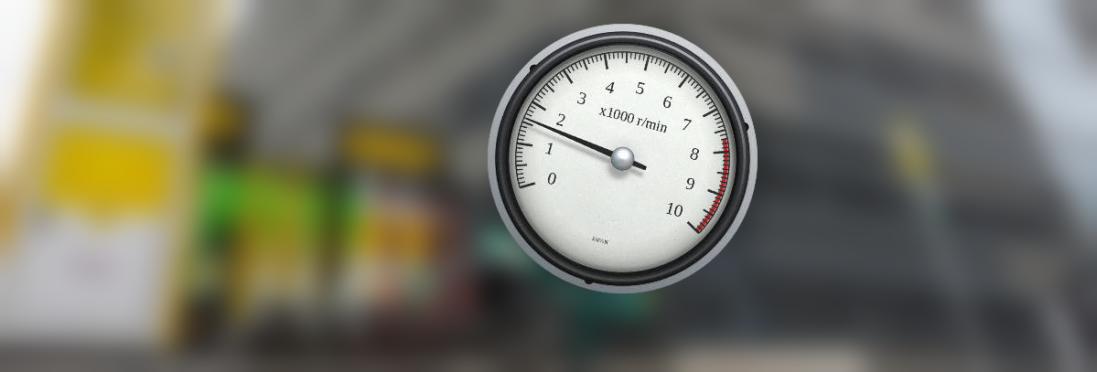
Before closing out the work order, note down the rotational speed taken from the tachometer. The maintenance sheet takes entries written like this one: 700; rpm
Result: 1600; rpm
